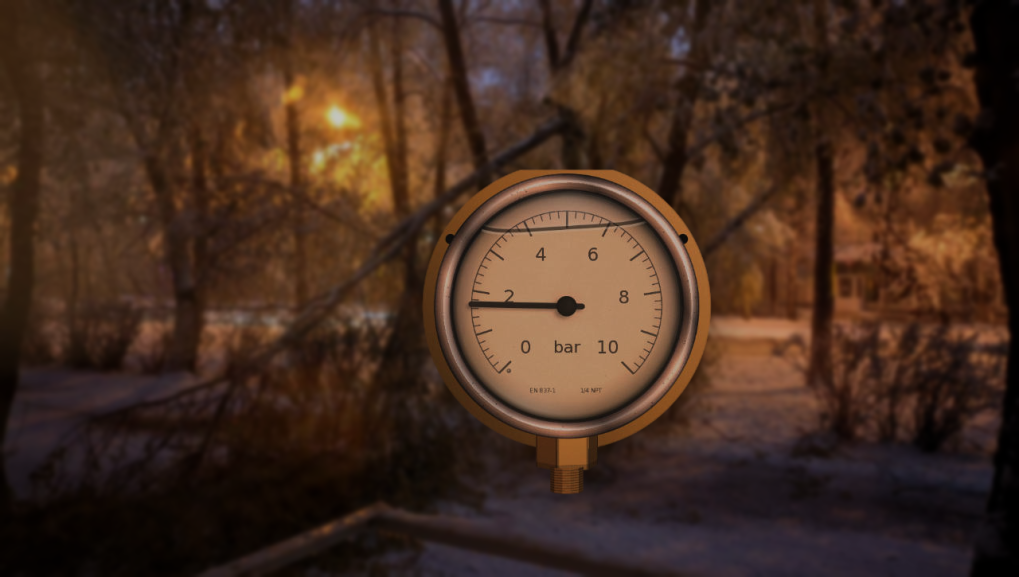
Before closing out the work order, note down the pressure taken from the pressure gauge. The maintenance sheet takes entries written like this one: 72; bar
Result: 1.7; bar
